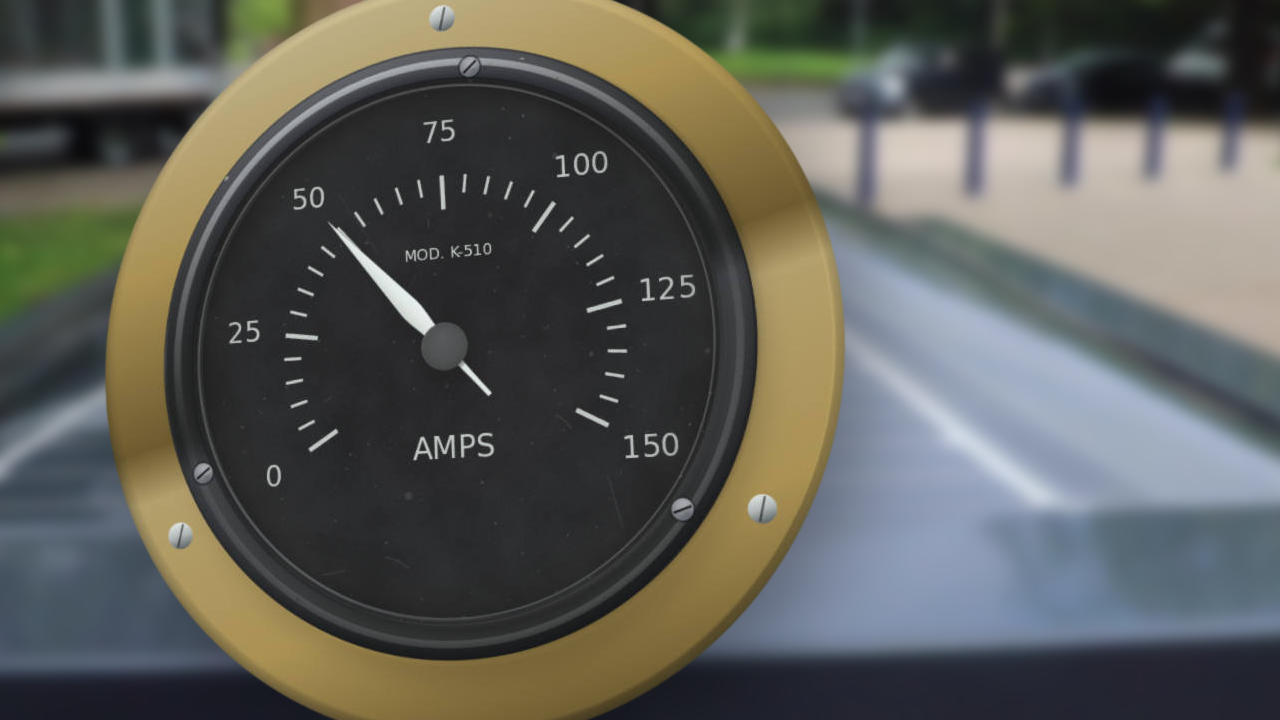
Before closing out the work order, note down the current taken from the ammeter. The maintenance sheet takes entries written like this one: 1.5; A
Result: 50; A
